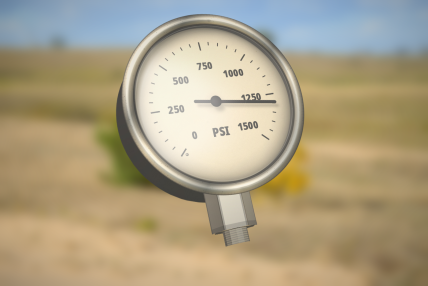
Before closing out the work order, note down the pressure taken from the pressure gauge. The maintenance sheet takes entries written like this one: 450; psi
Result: 1300; psi
